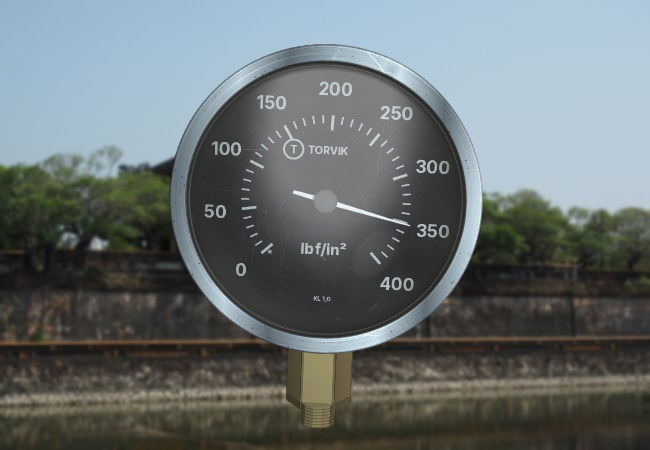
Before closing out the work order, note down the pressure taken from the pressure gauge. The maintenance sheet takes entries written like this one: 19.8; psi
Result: 350; psi
